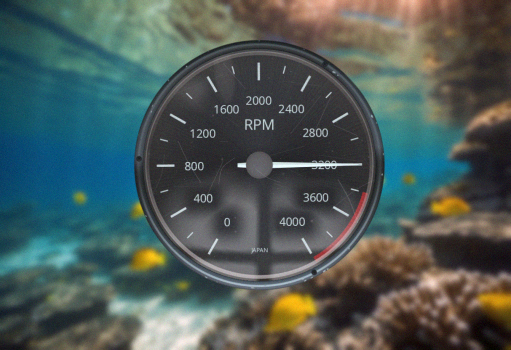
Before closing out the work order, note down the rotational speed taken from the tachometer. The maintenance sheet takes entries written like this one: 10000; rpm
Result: 3200; rpm
